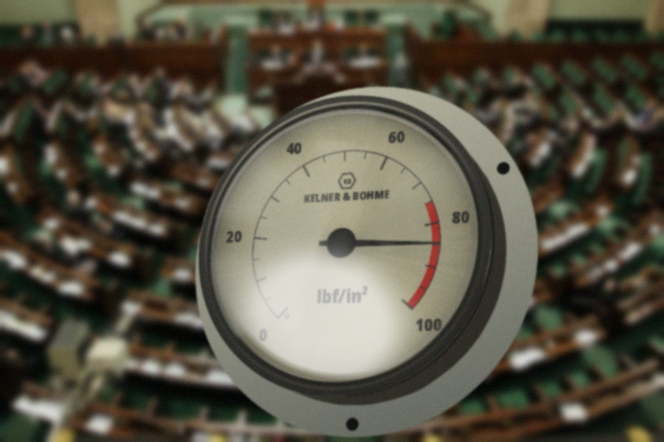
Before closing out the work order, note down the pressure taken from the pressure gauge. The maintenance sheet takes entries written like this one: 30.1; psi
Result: 85; psi
